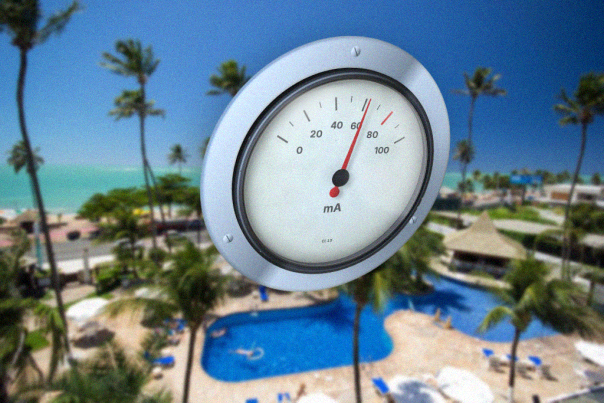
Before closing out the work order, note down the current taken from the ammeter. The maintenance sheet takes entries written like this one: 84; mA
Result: 60; mA
